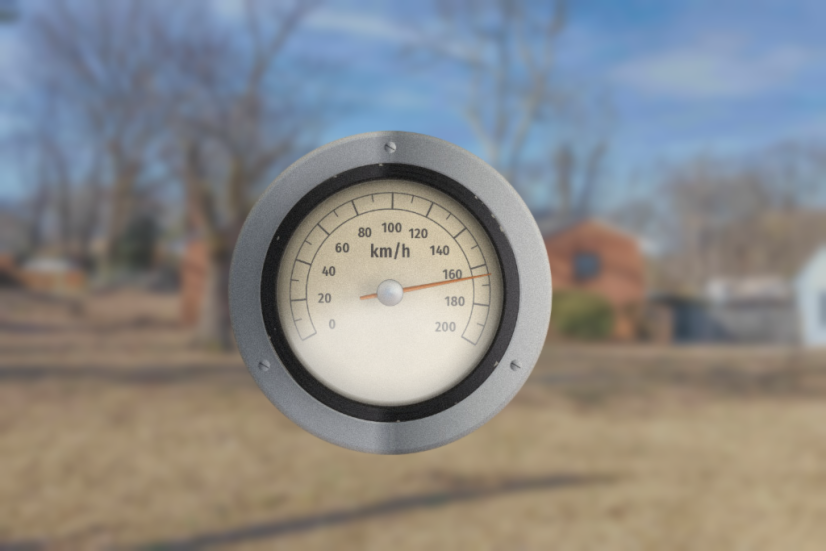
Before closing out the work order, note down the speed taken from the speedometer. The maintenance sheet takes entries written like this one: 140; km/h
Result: 165; km/h
